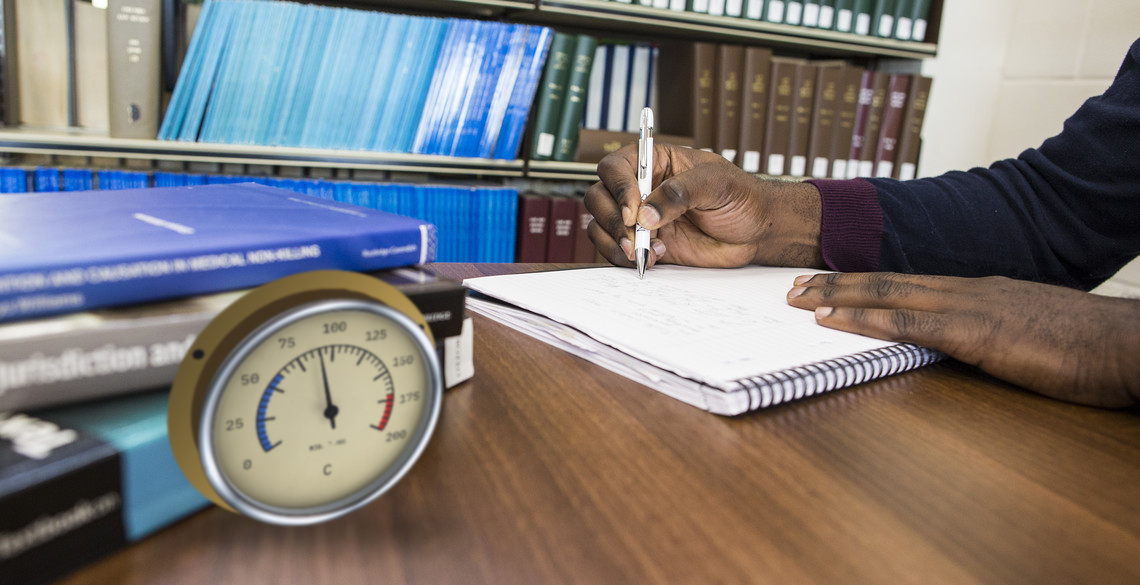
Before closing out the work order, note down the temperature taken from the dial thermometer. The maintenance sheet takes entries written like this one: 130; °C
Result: 90; °C
